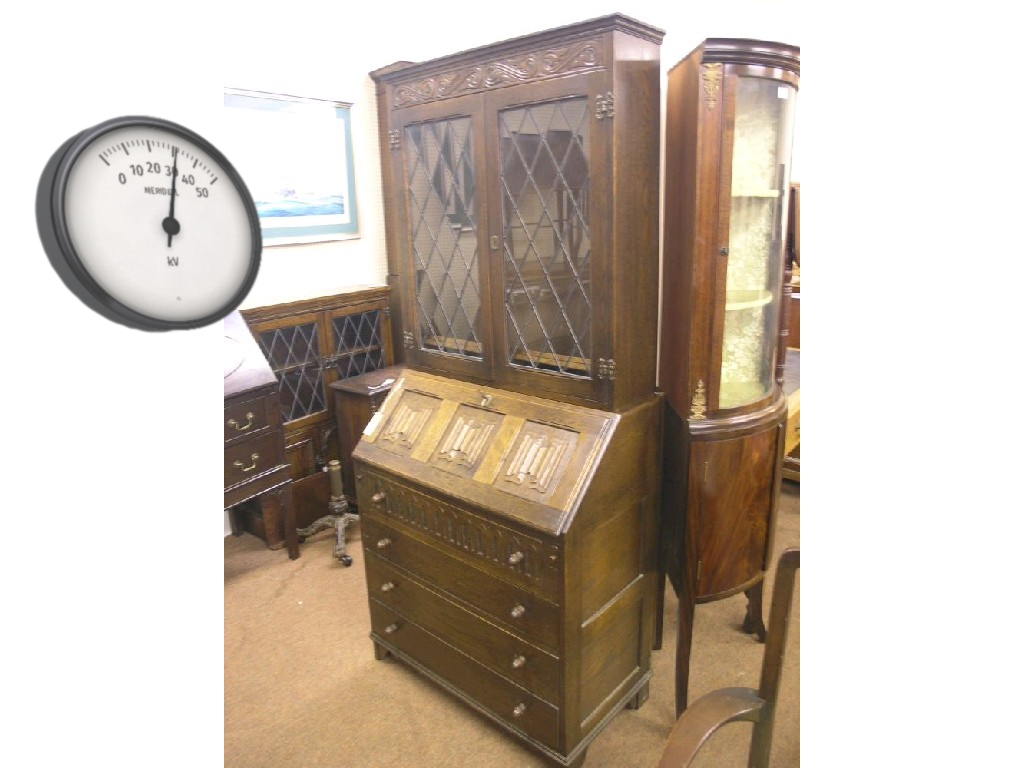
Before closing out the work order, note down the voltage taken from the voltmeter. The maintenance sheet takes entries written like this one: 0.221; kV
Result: 30; kV
